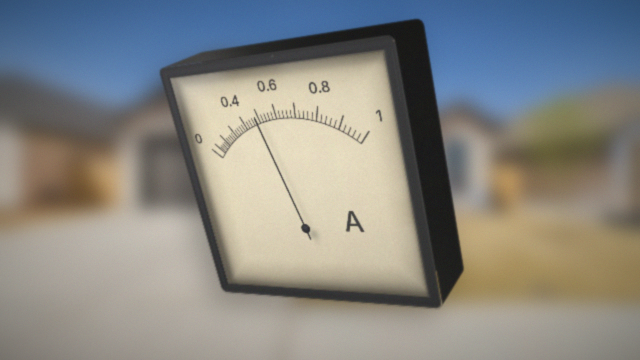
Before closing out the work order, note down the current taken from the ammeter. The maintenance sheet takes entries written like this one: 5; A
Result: 0.5; A
